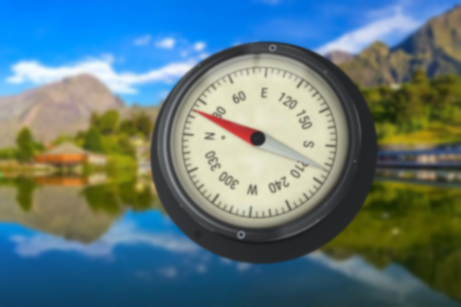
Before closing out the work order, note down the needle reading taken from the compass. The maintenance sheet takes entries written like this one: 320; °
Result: 20; °
